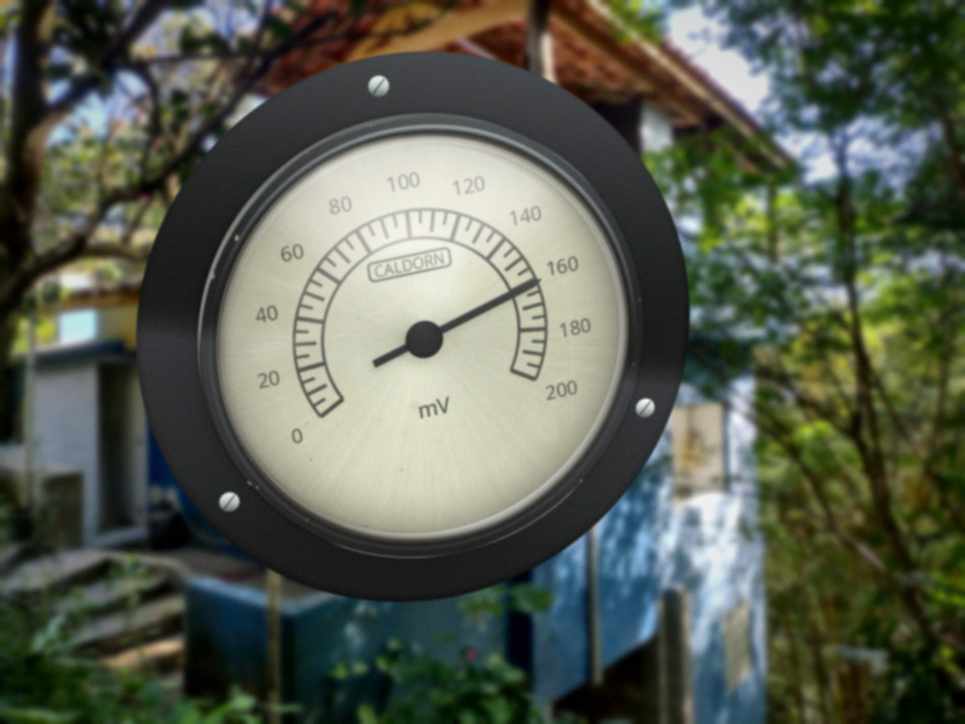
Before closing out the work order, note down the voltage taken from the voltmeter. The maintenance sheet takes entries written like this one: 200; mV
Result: 160; mV
